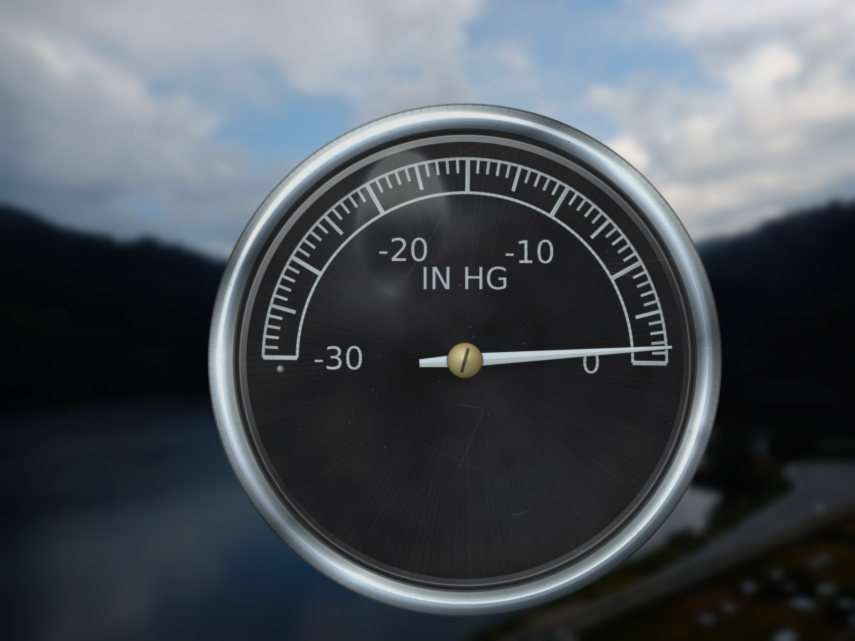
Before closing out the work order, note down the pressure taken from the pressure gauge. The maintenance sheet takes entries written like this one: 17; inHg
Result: -0.75; inHg
